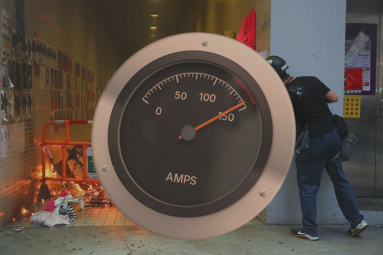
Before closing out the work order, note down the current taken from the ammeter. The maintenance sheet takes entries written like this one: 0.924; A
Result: 145; A
